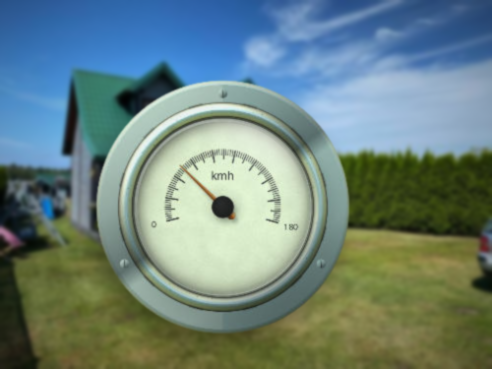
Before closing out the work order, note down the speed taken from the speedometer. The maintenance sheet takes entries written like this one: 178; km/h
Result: 50; km/h
